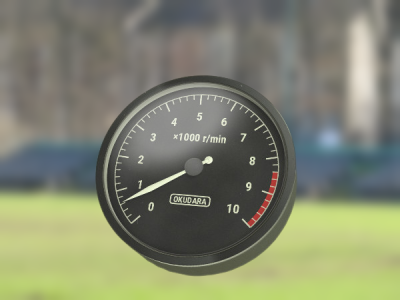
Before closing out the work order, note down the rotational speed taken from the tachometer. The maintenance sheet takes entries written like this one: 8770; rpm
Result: 600; rpm
